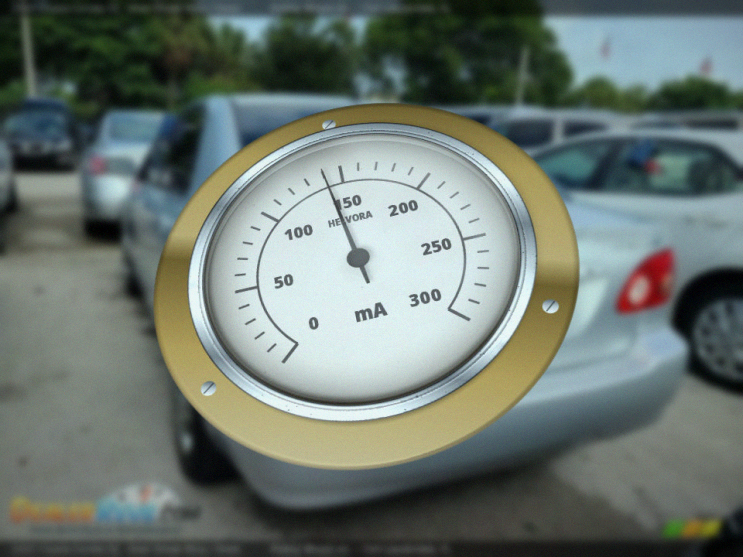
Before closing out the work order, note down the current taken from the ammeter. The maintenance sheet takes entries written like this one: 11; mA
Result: 140; mA
